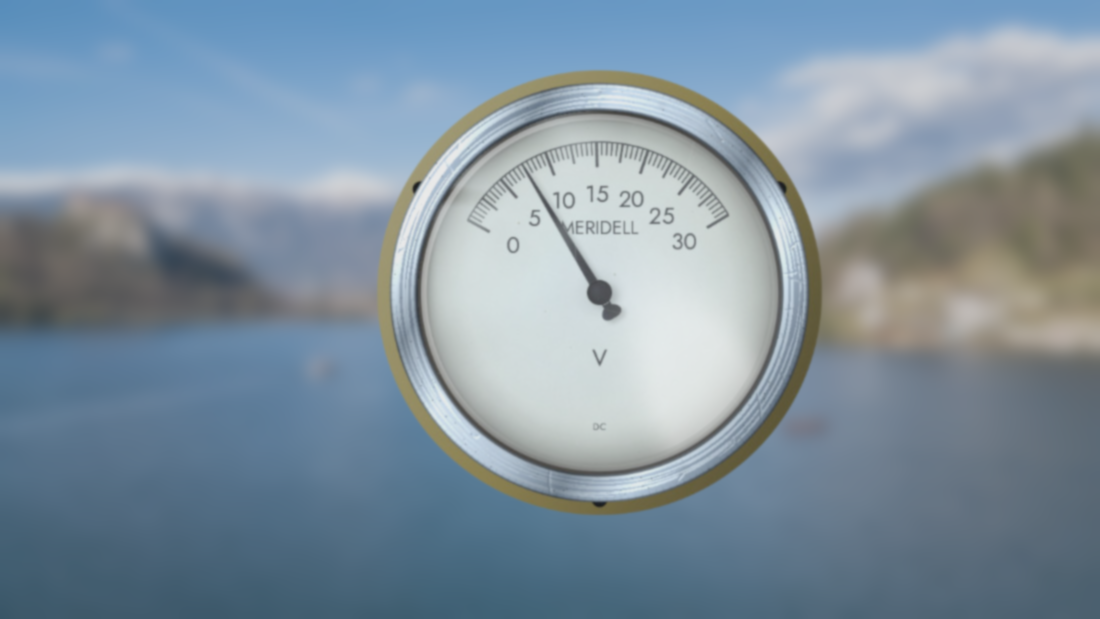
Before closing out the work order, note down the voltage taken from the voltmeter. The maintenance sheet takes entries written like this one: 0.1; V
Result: 7.5; V
